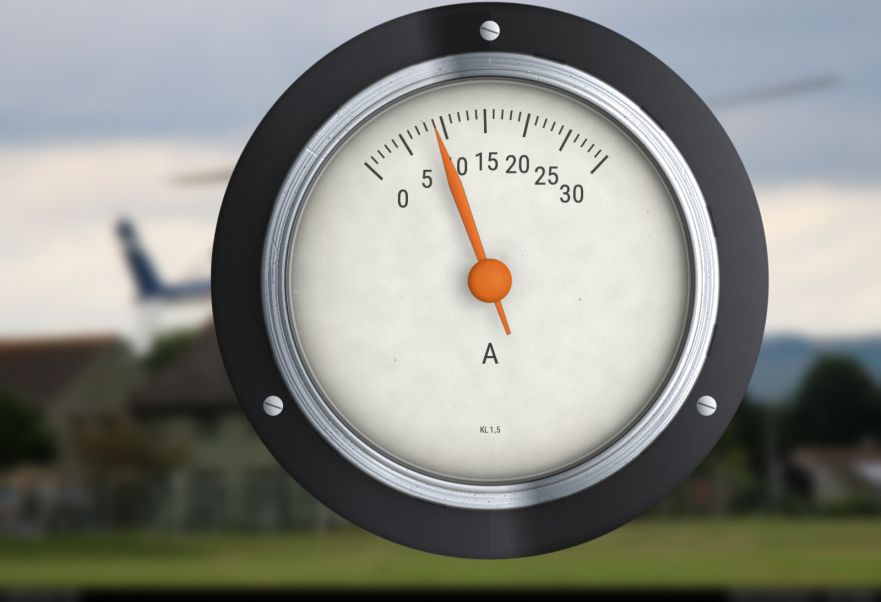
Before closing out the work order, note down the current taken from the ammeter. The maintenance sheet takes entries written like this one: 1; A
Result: 9; A
